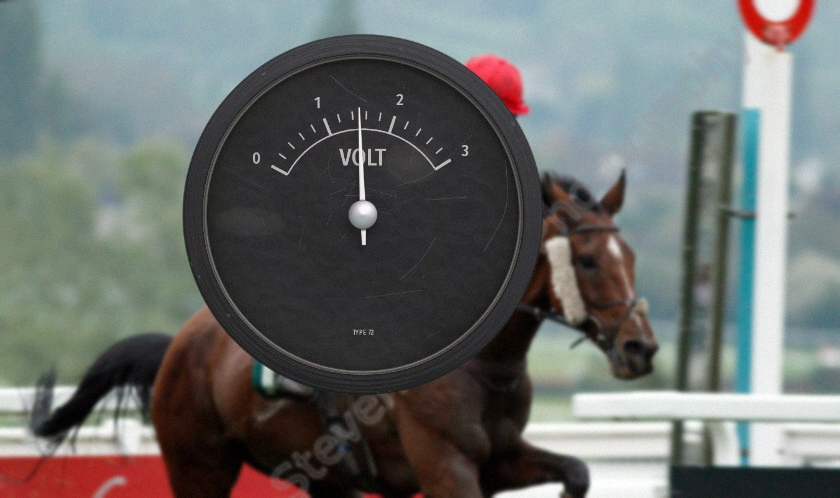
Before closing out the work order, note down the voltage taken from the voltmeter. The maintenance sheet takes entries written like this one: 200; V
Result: 1.5; V
